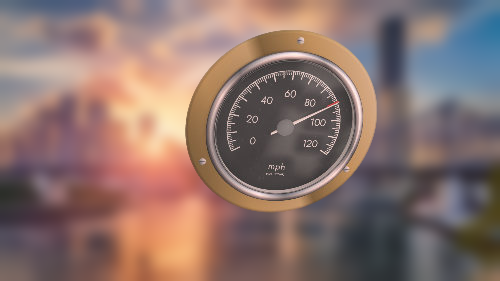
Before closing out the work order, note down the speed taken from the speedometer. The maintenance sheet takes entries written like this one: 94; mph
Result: 90; mph
